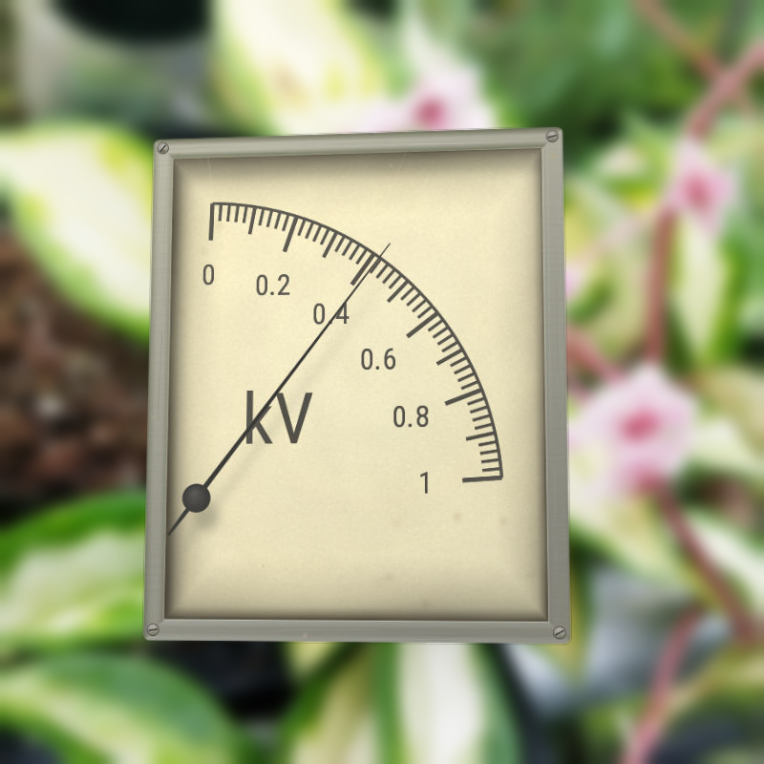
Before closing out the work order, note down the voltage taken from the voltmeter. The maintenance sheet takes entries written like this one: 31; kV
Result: 0.42; kV
